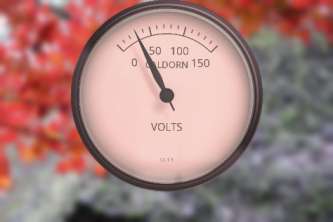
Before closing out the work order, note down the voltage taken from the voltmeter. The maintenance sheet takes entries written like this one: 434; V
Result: 30; V
